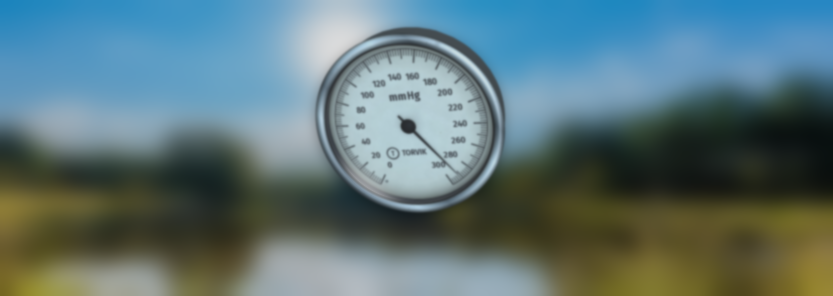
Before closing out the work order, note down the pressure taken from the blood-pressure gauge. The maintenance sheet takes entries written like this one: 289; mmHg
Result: 290; mmHg
